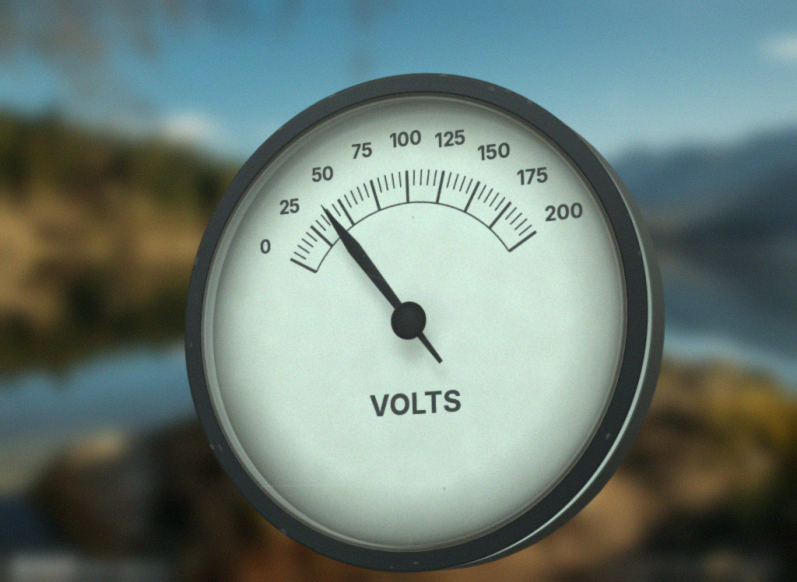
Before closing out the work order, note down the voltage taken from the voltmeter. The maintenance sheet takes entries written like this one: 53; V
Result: 40; V
